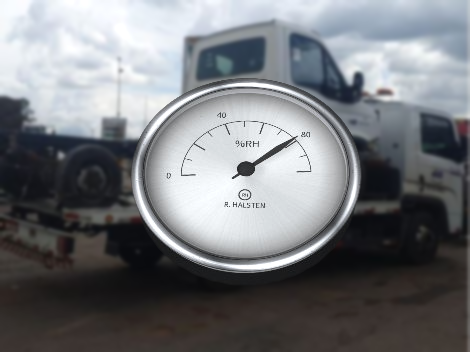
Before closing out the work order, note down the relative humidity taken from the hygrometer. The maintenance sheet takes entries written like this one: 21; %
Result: 80; %
